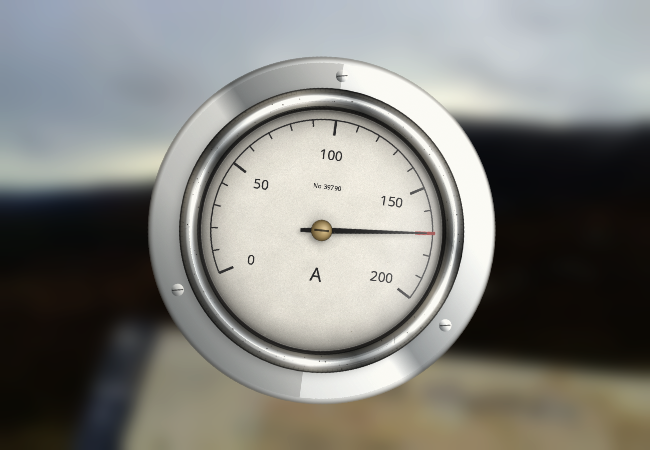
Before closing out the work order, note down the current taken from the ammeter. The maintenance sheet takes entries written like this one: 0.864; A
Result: 170; A
